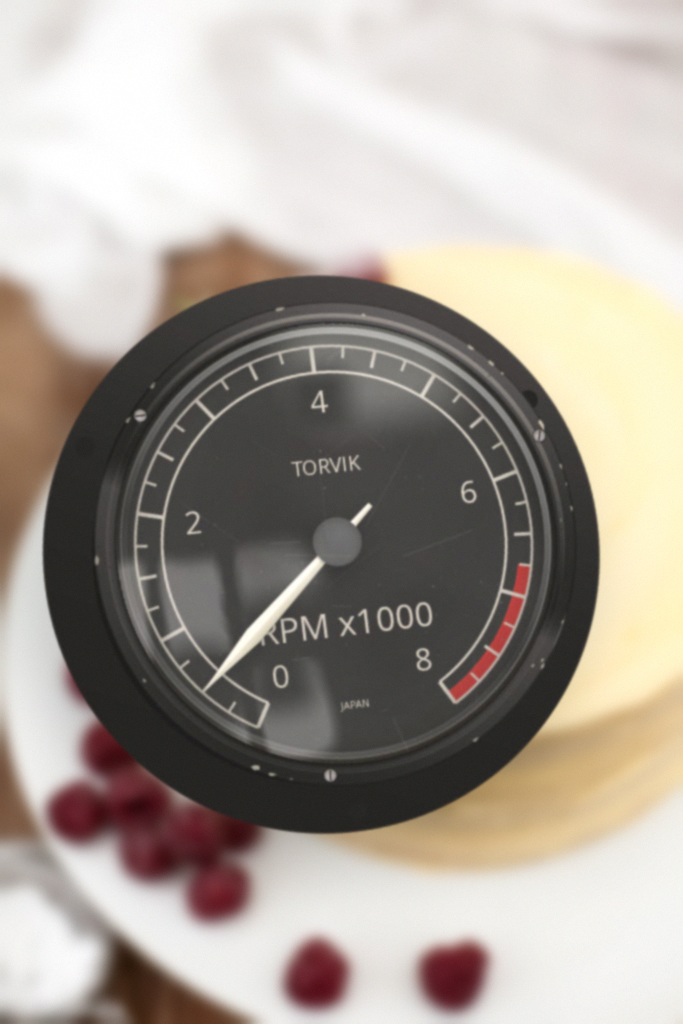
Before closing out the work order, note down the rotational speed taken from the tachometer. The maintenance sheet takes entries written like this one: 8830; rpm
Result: 500; rpm
